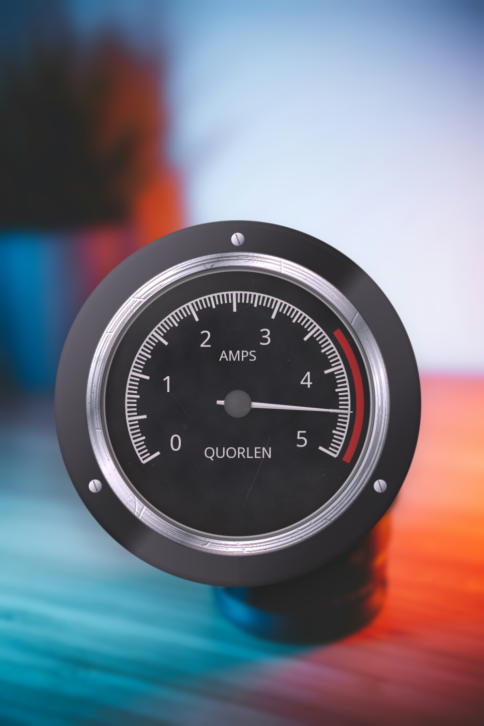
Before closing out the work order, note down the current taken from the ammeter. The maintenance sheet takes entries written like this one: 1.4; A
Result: 4.5; A
